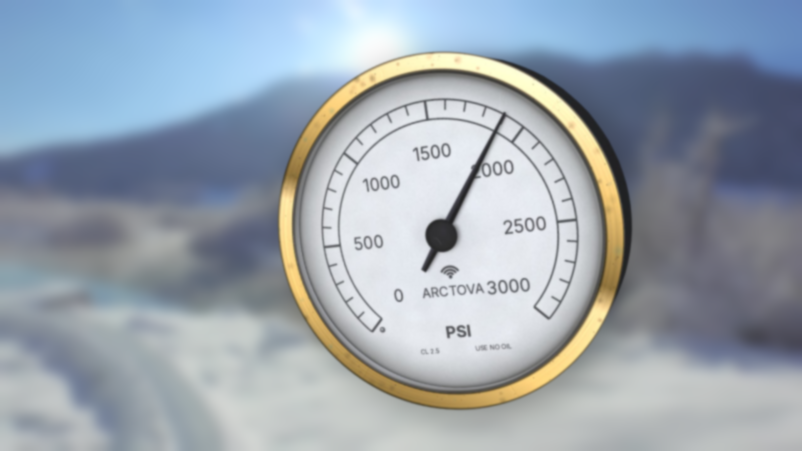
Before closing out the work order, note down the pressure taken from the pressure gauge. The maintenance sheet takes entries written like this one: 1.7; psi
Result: 1900; psi
